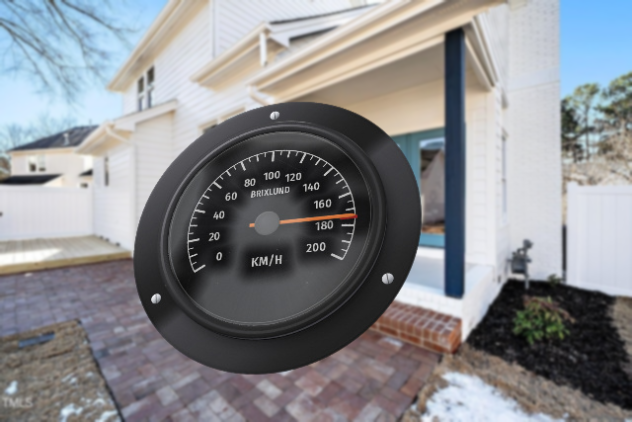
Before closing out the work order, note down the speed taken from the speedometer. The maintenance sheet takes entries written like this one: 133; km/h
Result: 175; km/h
